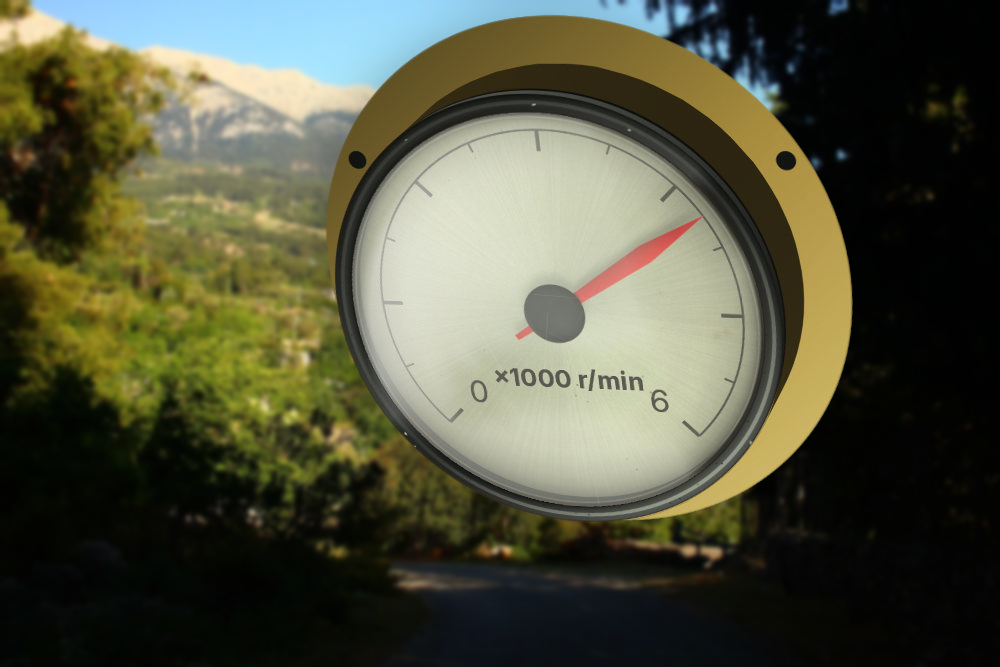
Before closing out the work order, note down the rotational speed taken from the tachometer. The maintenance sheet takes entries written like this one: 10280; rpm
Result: 4250; rpm
